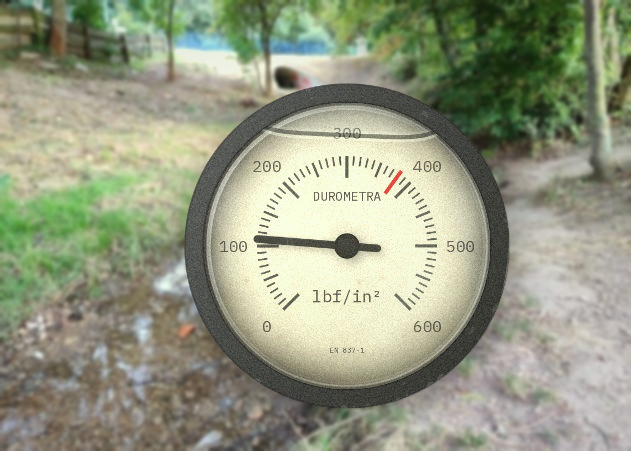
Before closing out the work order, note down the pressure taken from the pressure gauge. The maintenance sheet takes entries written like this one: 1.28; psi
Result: 110; psi
